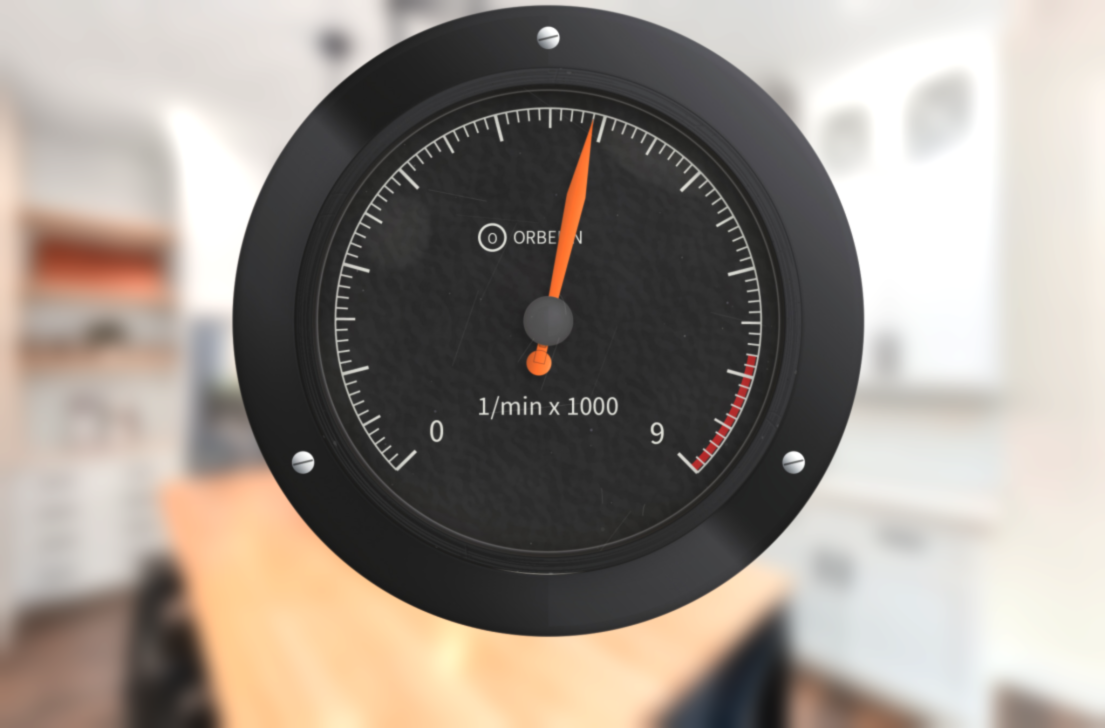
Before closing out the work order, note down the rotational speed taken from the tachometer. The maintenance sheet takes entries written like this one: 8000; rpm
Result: 4900; rpm
